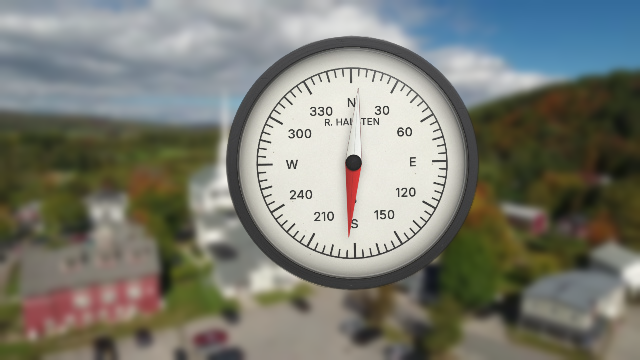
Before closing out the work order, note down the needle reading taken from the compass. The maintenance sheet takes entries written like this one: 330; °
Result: 185; °
